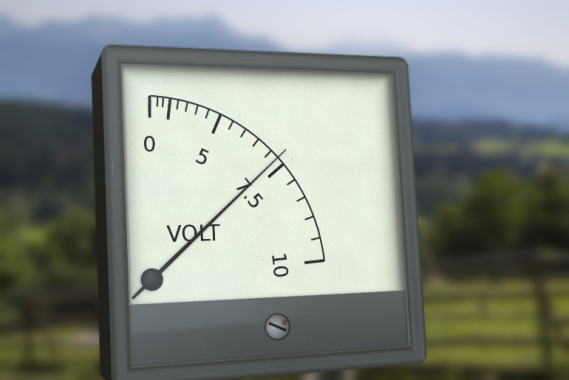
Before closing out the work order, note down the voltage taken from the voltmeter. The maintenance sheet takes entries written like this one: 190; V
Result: 7.25; V
